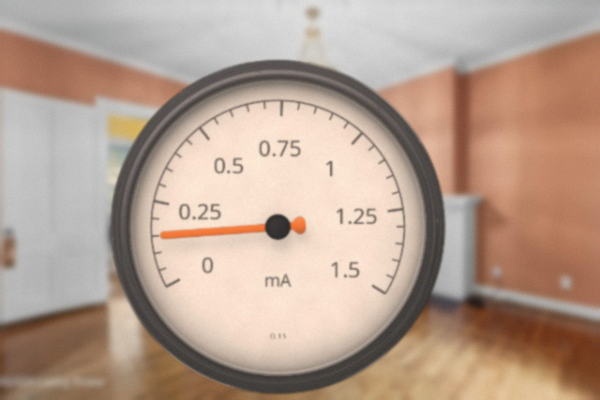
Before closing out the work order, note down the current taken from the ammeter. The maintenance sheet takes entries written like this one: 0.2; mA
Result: 0.15; mA
